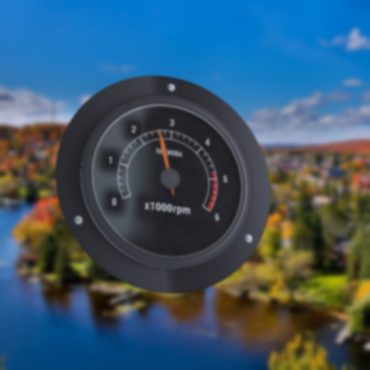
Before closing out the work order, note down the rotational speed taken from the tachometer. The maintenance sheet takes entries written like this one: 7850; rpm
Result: 2600; rpm
